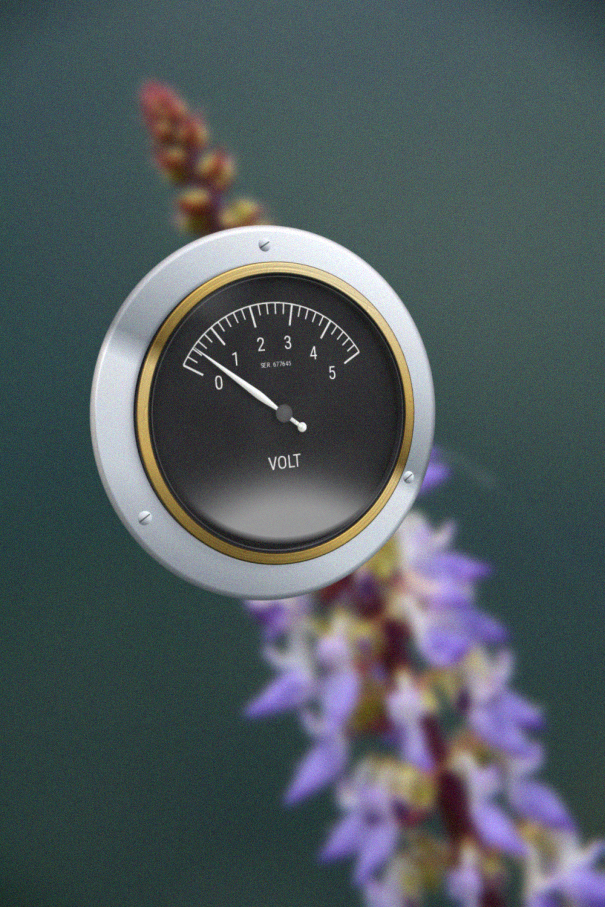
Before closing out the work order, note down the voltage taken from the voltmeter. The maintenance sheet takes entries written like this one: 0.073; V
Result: 0.4; V
